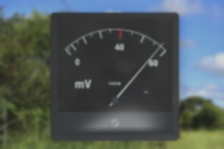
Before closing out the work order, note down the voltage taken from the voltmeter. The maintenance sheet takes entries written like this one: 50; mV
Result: 57.5; mV
